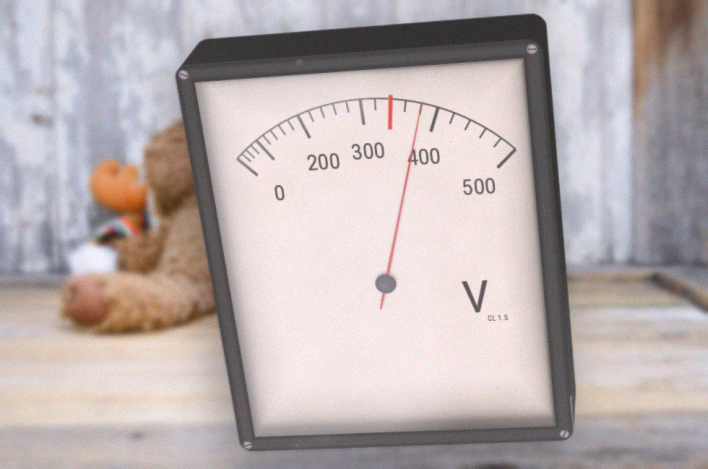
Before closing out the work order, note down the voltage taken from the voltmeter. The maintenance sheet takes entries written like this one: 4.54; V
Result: 380; V
